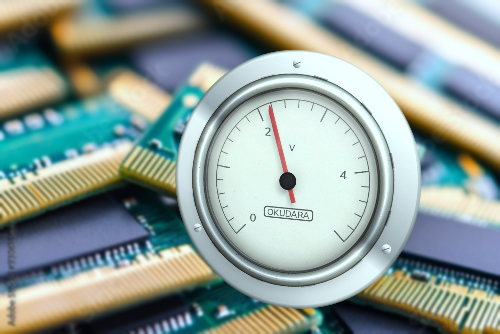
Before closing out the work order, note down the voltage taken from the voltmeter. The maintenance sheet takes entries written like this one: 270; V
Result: 2.2; V
